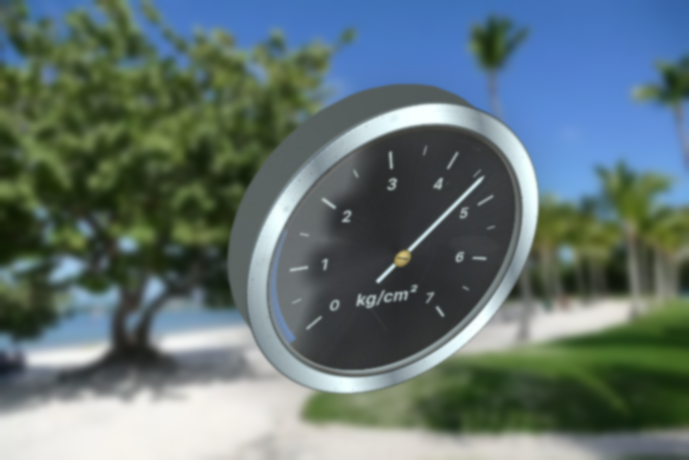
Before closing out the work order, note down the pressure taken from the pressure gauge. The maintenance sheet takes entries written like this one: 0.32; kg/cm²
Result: 4.5; kg/cm²
